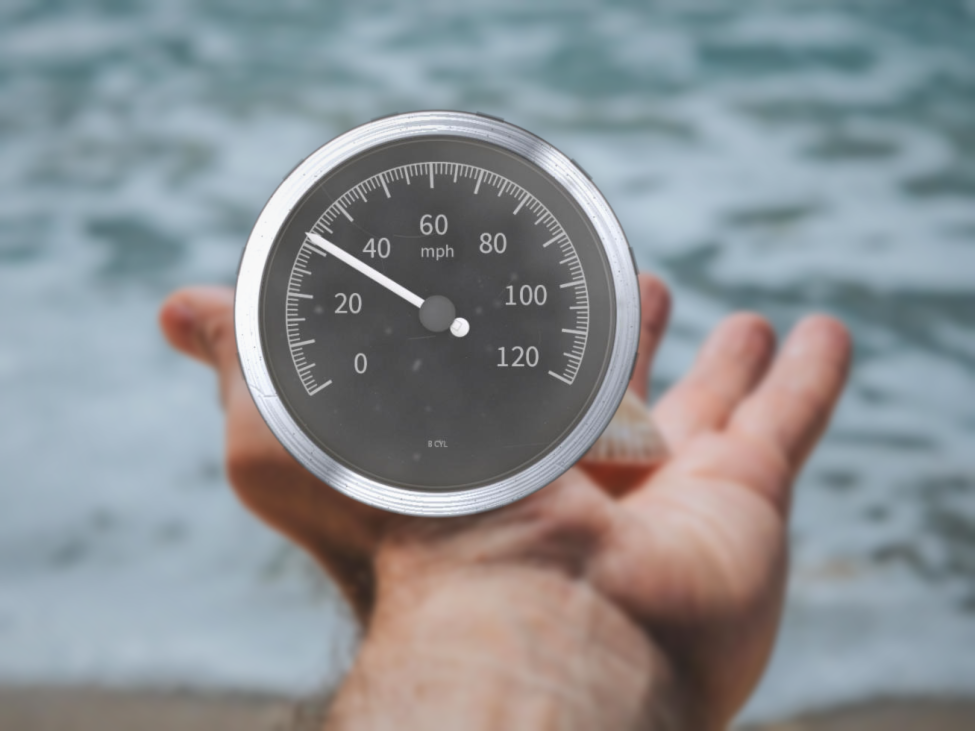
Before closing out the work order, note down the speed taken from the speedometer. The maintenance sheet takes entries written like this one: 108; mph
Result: 32; mph
